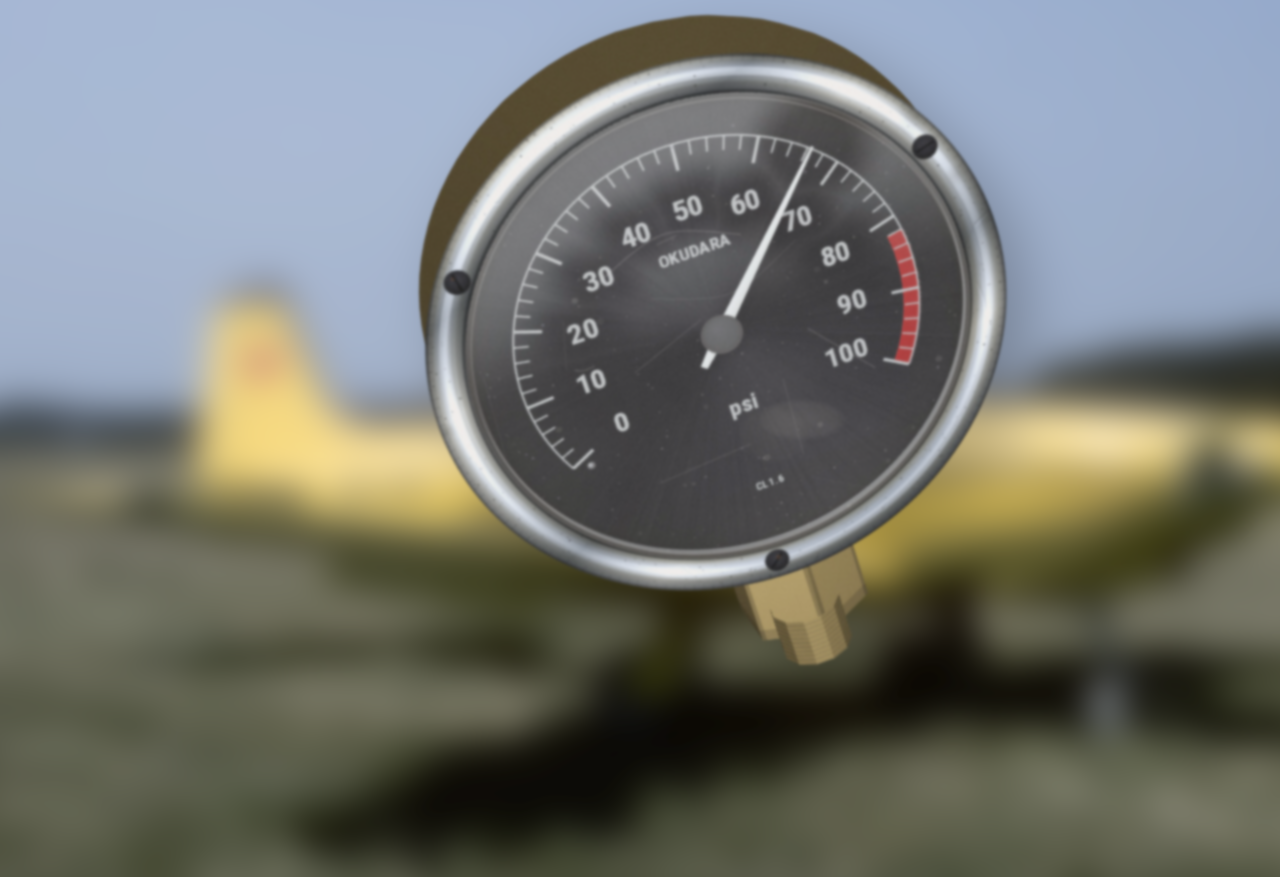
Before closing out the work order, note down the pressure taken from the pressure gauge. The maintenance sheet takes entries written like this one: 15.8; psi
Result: 66; psi
